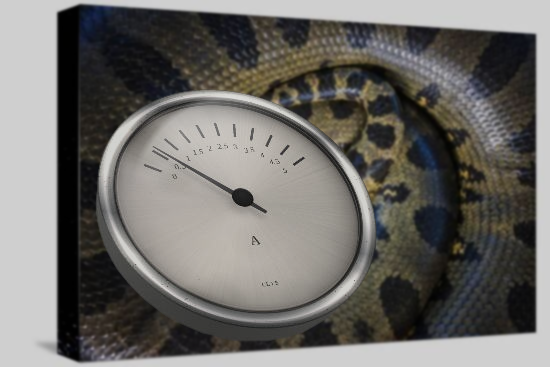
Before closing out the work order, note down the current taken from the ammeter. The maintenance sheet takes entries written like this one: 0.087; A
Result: 0.5; A
